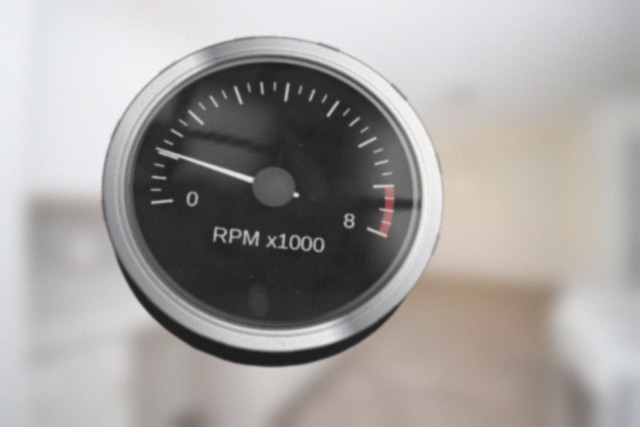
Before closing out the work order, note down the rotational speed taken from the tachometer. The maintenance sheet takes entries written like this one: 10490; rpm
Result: 1000; rpm
